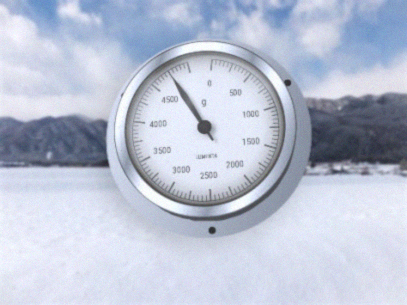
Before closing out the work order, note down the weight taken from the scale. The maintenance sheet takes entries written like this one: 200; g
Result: 4750; g
